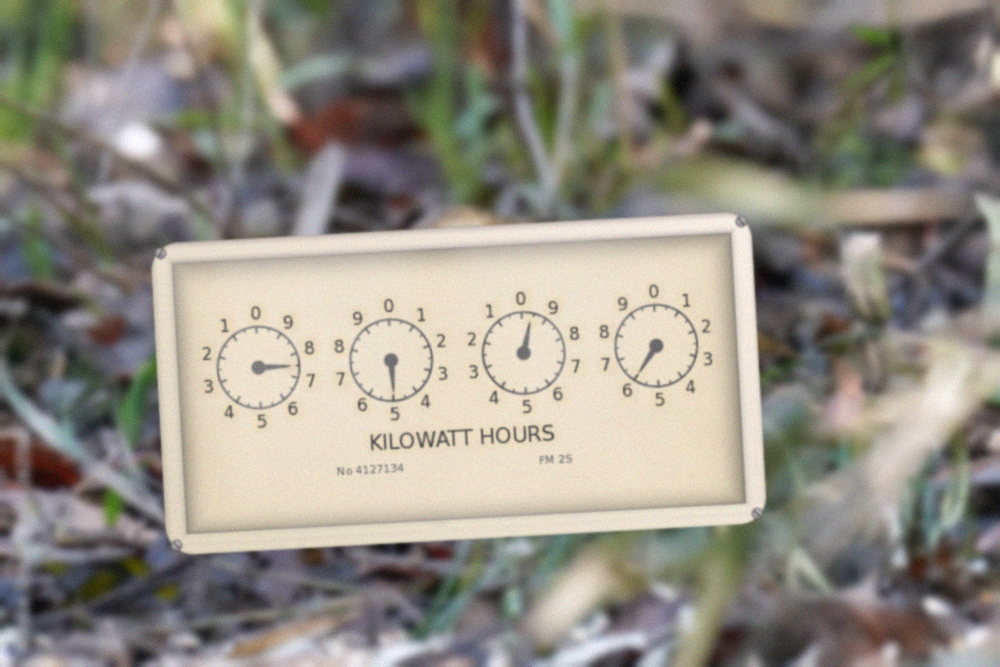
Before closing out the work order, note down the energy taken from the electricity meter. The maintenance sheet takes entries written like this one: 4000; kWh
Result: 7496; kWh
